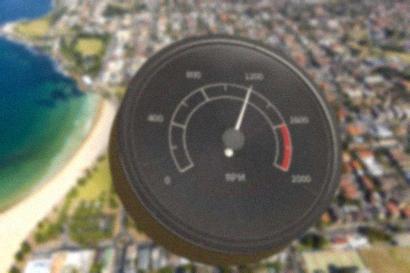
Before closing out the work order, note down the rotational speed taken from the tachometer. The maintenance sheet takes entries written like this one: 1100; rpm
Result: 1200; rpm
